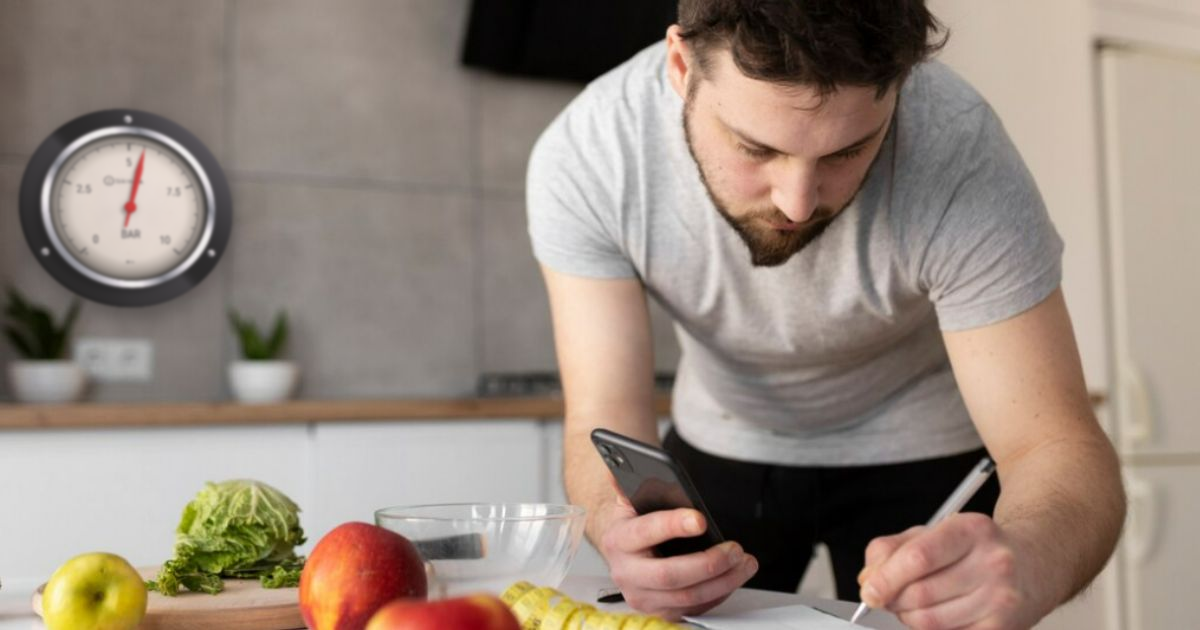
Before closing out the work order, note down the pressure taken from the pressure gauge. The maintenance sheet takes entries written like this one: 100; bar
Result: 5.5; bar
